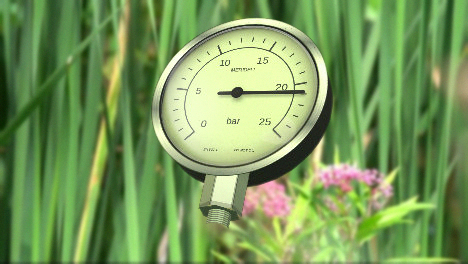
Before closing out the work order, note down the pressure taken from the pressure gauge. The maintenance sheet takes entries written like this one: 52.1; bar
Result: 21; bar
